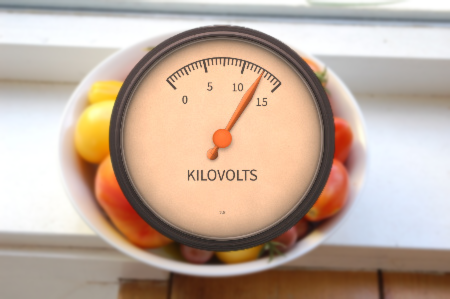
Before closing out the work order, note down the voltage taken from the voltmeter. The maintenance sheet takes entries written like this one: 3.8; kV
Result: 12.5; kV
